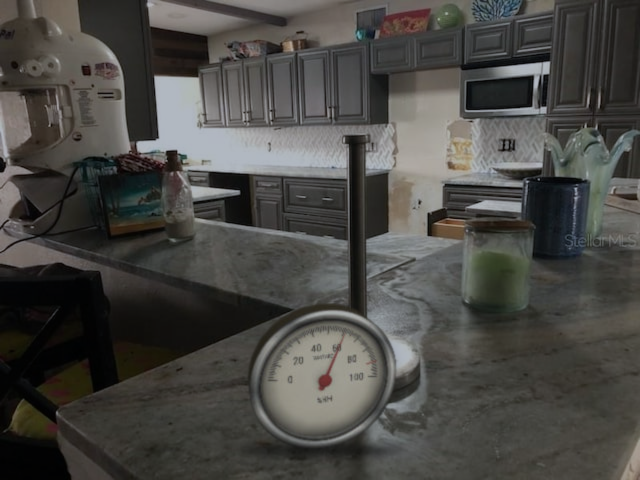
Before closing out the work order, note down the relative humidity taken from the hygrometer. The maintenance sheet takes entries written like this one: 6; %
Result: 60; %
